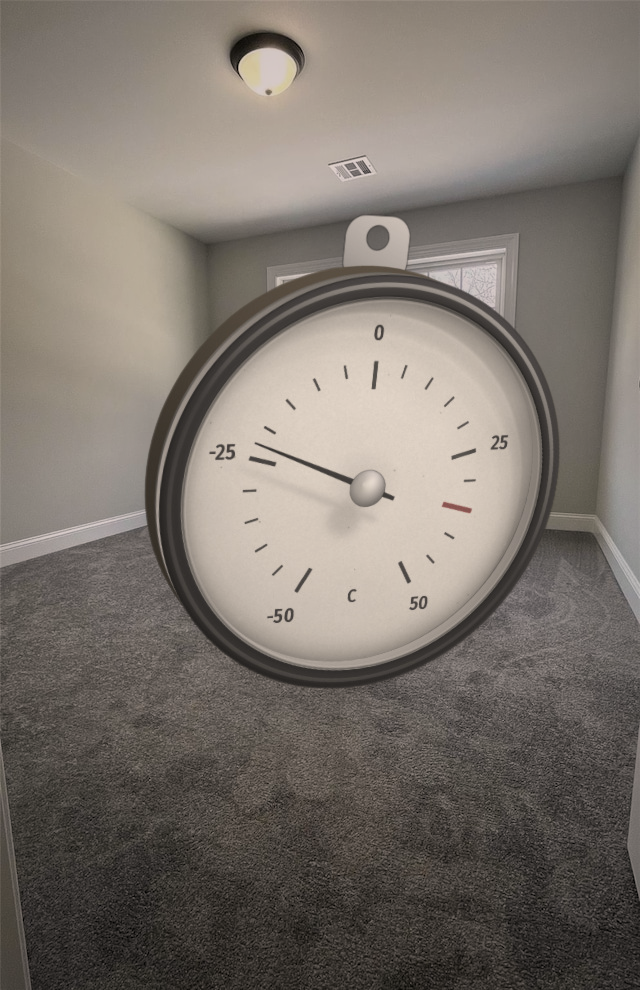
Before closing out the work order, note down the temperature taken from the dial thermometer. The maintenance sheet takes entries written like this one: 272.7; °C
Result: -22.5; °C
